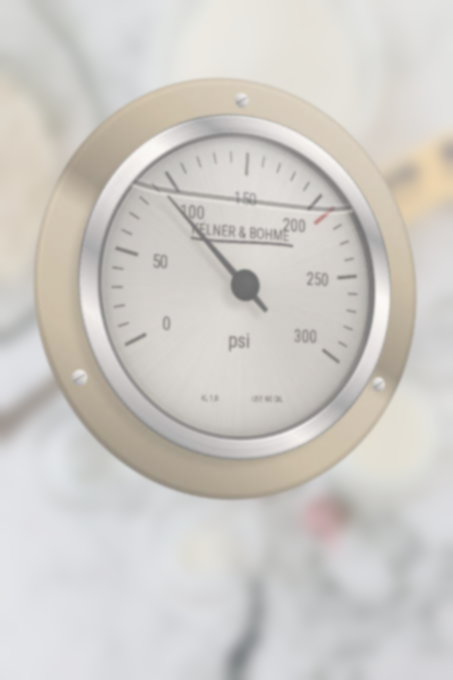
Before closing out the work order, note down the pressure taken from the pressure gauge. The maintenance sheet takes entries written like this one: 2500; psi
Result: 90; psi
